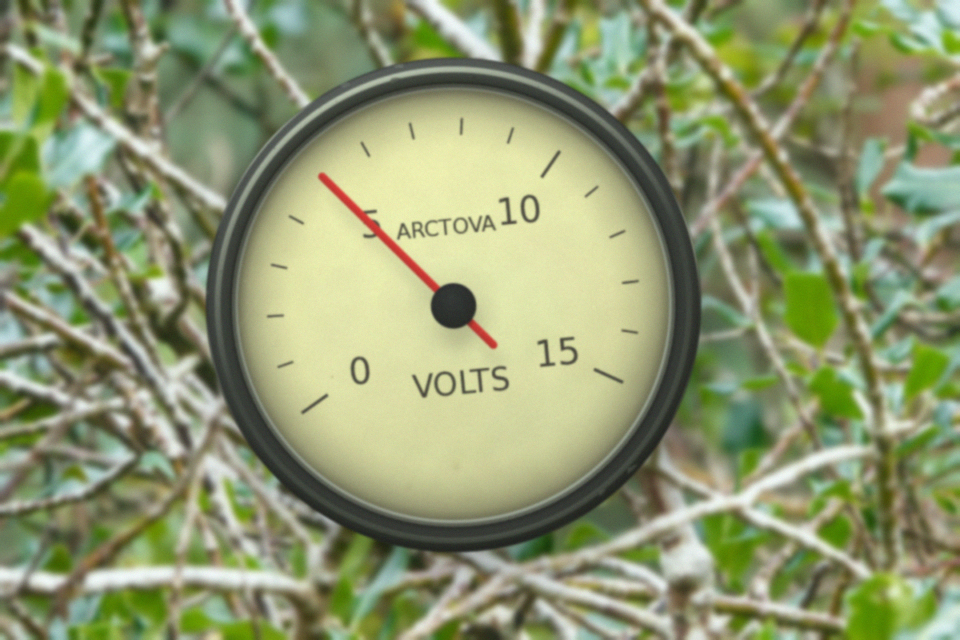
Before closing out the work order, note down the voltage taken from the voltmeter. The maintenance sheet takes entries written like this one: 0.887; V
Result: 5; V
